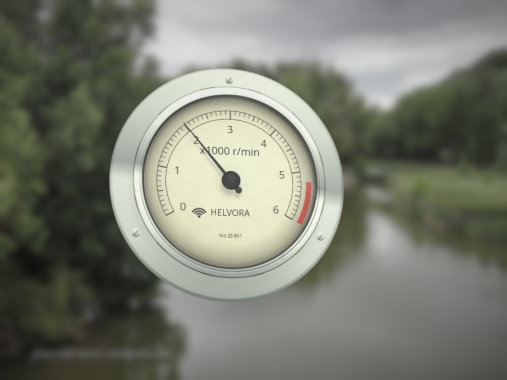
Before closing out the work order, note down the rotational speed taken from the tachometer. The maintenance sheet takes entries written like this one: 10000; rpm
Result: 2000; rpm
